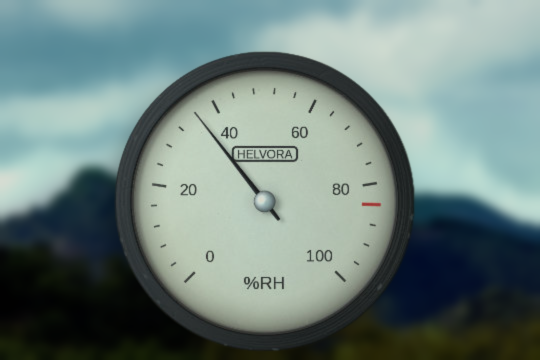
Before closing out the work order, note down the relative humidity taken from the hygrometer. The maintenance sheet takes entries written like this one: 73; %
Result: 36; %
